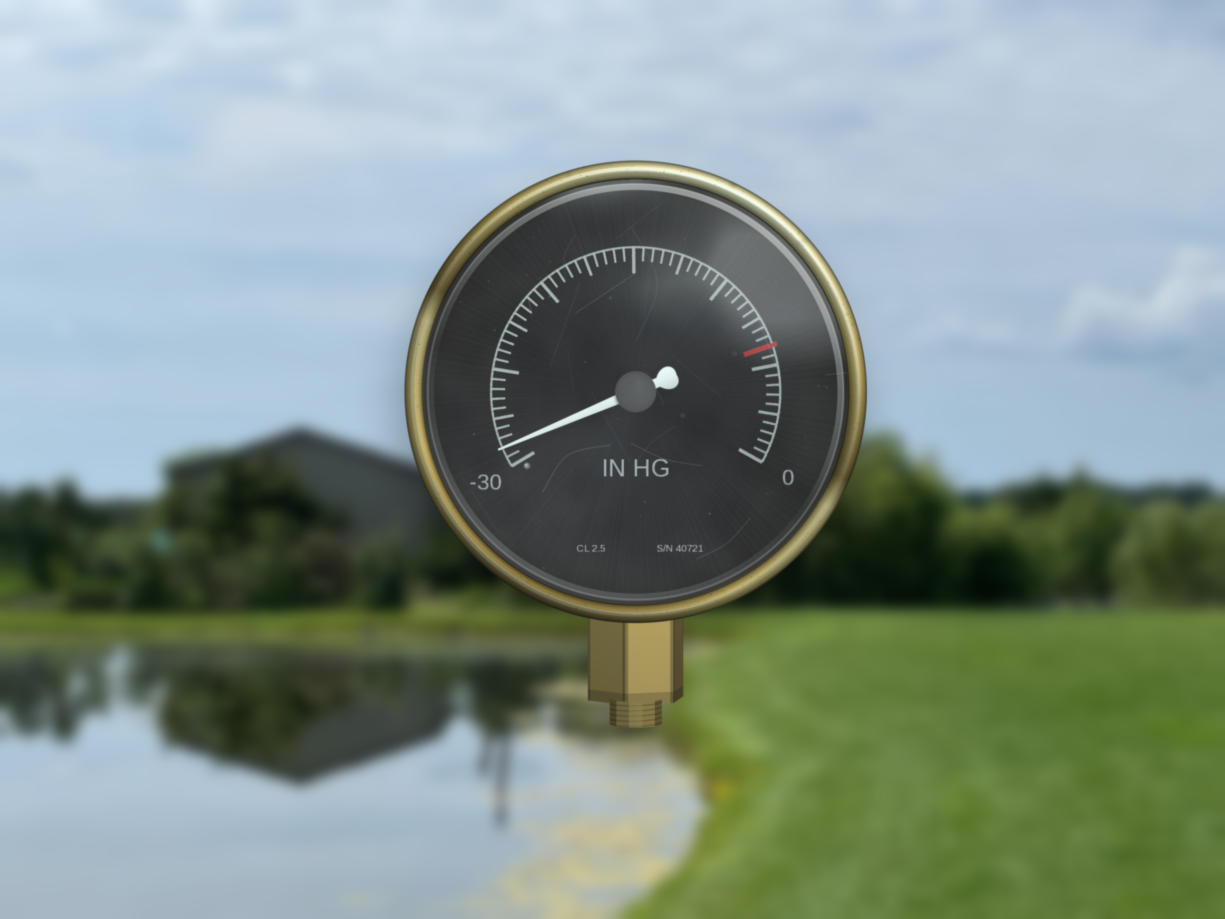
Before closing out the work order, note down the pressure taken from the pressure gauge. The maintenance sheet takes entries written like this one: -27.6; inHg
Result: -29; inHg
